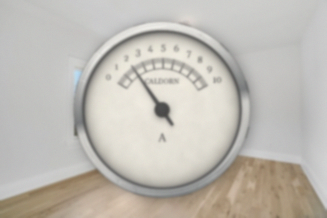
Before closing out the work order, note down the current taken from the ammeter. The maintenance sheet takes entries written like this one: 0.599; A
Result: 2; A
